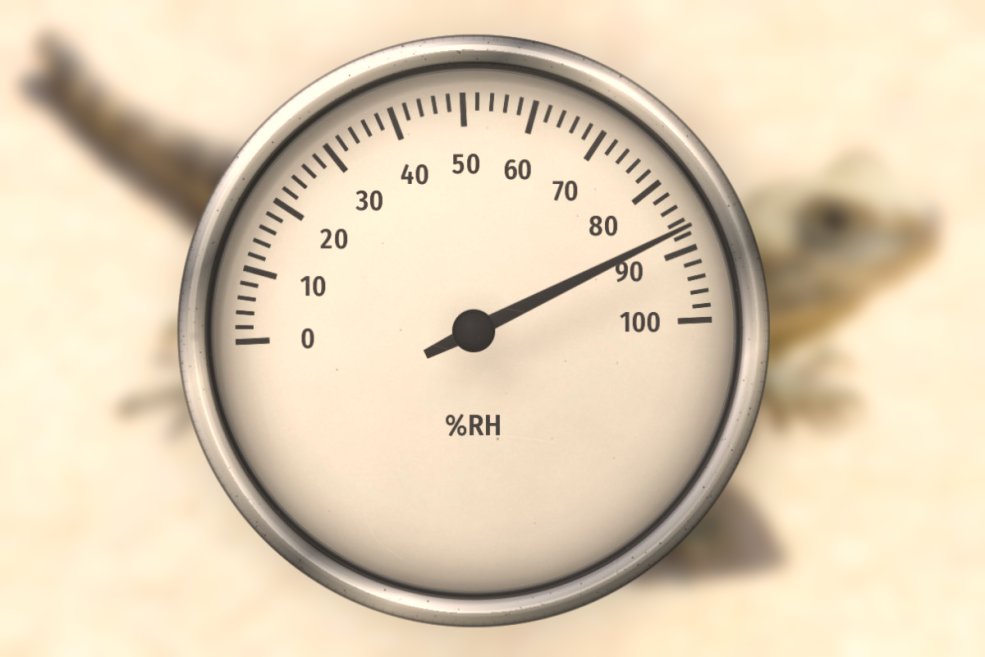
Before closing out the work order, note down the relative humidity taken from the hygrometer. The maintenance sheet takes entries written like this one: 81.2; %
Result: 87; %
